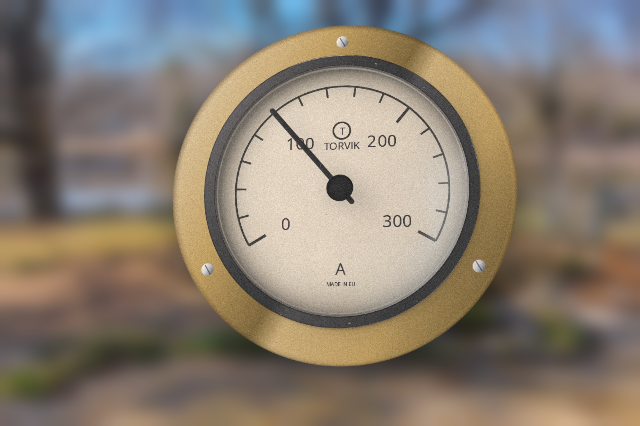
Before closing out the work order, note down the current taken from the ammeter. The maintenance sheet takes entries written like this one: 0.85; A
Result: 100; A
